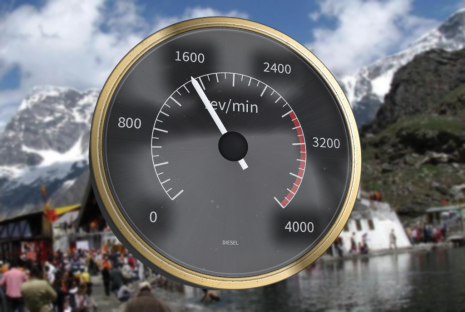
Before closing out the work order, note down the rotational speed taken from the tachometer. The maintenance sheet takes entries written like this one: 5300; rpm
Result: 1500; rpm
